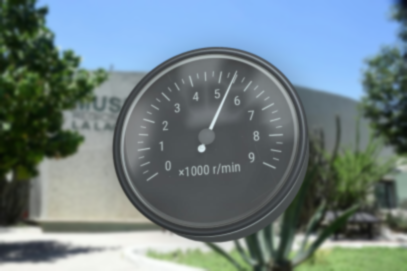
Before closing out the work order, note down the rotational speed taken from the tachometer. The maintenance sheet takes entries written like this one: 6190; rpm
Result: 5500; rpm
